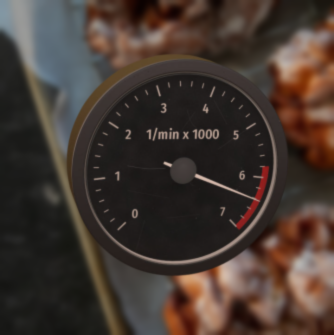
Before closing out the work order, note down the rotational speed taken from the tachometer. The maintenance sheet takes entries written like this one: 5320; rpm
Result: 6400; rpm
